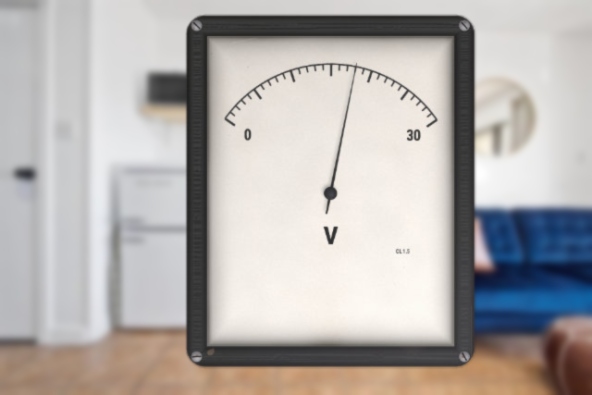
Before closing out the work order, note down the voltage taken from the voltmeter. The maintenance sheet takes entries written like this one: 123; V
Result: 18; V
